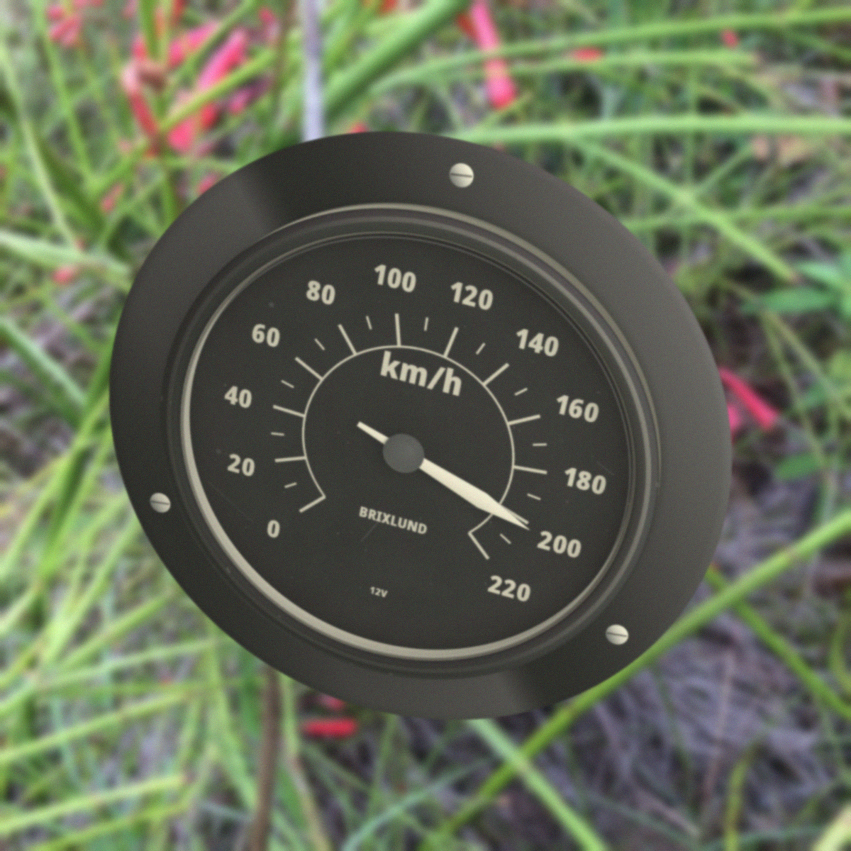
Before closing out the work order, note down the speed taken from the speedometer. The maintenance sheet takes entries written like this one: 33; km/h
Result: 200; km/h
